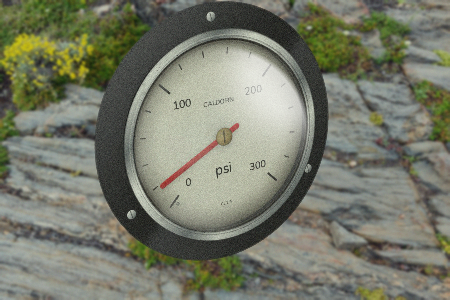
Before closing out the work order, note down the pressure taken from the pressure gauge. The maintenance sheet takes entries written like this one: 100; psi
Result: 20; psi
